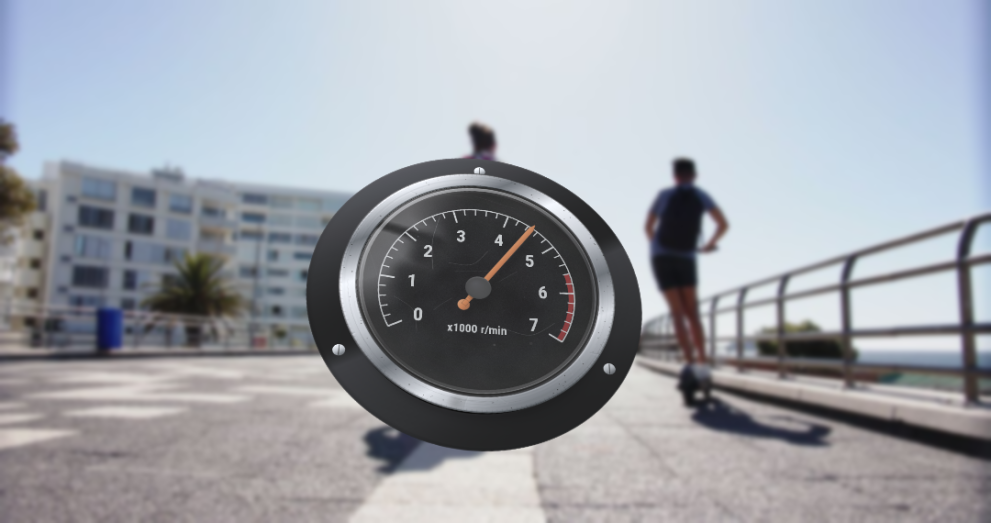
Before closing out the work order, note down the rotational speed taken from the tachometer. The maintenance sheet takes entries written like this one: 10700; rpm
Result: 4500; rpm
